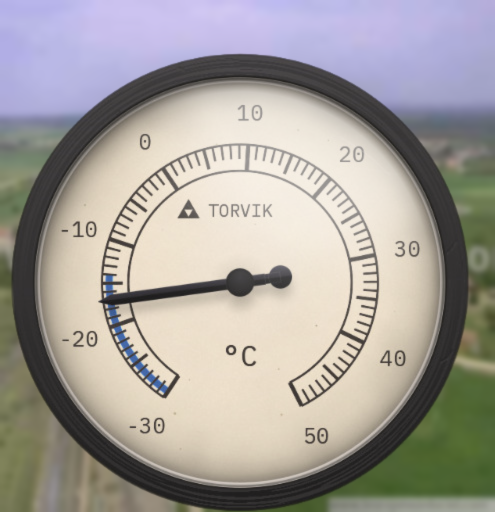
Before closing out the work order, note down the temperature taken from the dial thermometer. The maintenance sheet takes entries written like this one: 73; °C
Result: -17; °C
